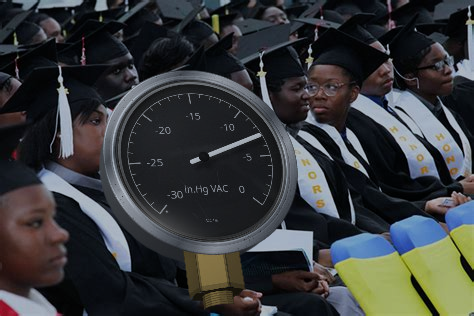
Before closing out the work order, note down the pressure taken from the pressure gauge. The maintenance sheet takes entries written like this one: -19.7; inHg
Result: -7; inHg
